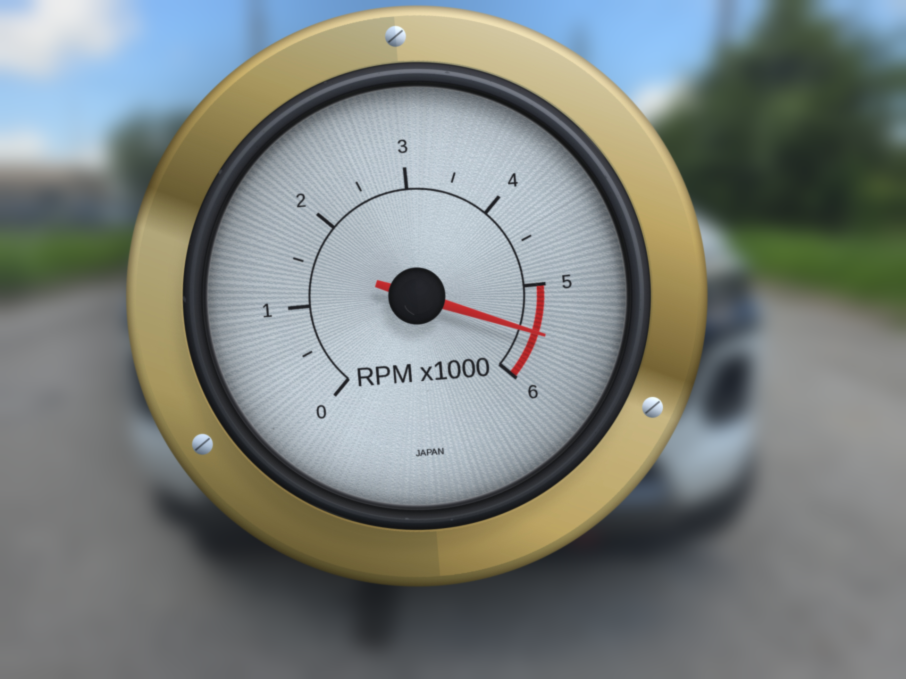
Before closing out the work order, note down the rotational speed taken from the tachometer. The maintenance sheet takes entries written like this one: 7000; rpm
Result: 5500; rpm
